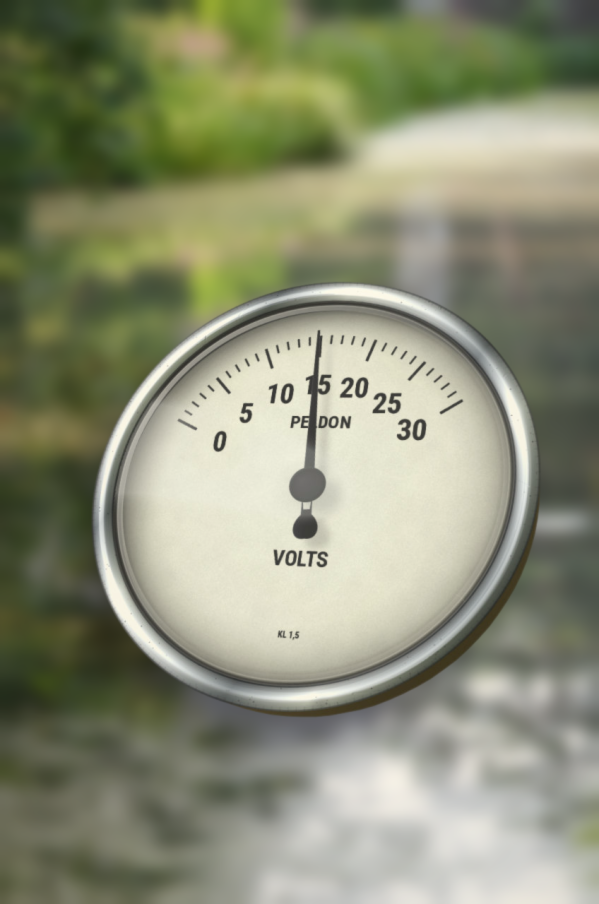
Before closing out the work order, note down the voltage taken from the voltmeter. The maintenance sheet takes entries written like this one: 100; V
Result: 15; V
